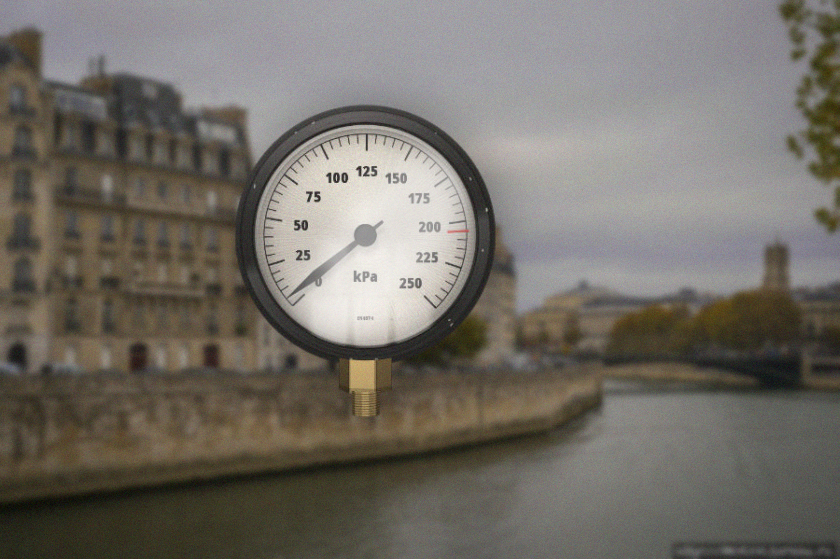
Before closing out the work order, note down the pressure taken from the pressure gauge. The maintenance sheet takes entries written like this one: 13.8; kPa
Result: 5; kPa
